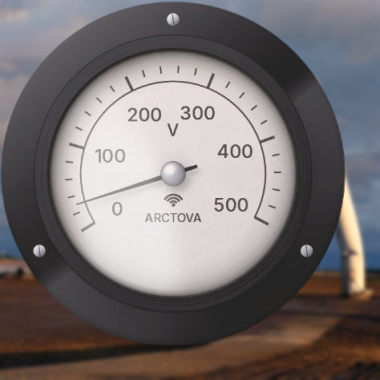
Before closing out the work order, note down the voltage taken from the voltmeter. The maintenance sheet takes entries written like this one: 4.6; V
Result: 30; V
